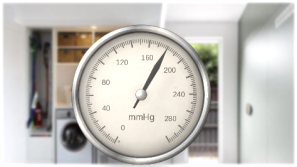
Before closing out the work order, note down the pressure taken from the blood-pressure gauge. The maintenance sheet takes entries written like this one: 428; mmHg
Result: 180; mmHg
